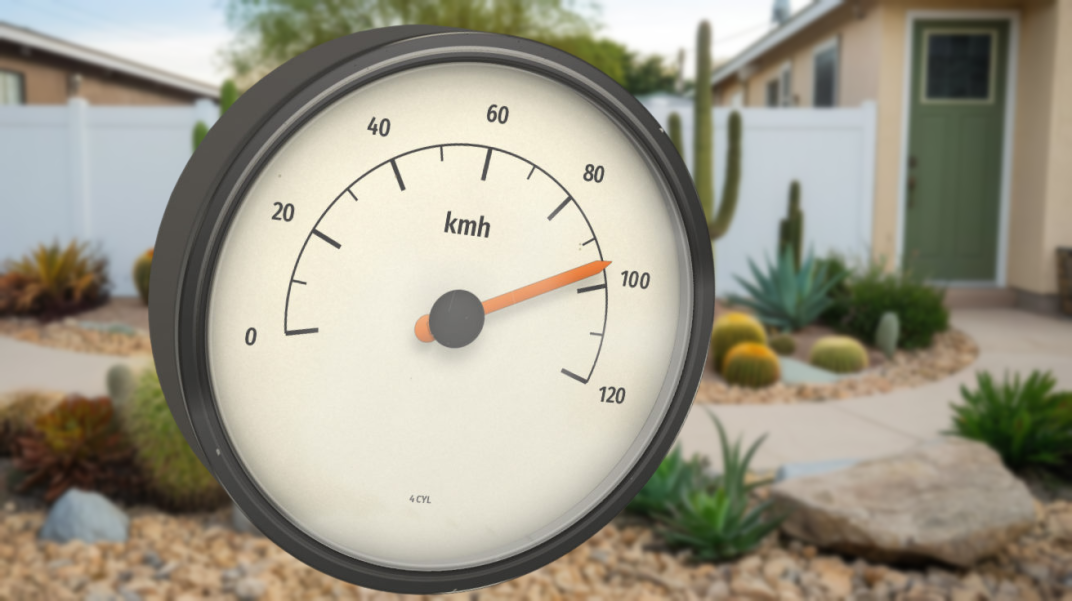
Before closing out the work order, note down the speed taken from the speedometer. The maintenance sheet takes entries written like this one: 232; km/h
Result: 95; km/h
